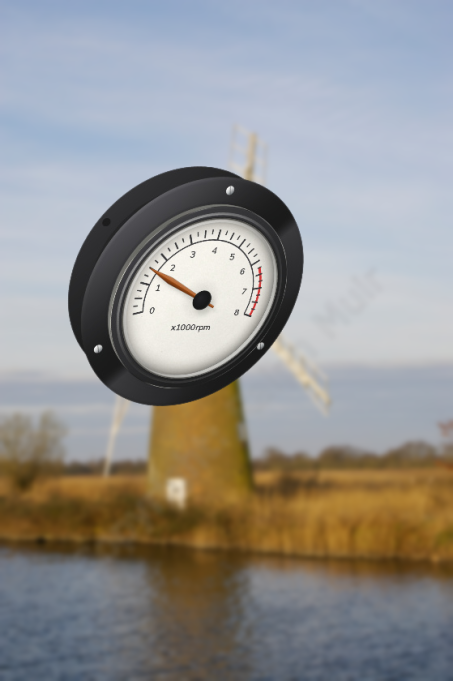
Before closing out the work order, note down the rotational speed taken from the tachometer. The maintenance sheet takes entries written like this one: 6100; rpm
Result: 1500; rpm
